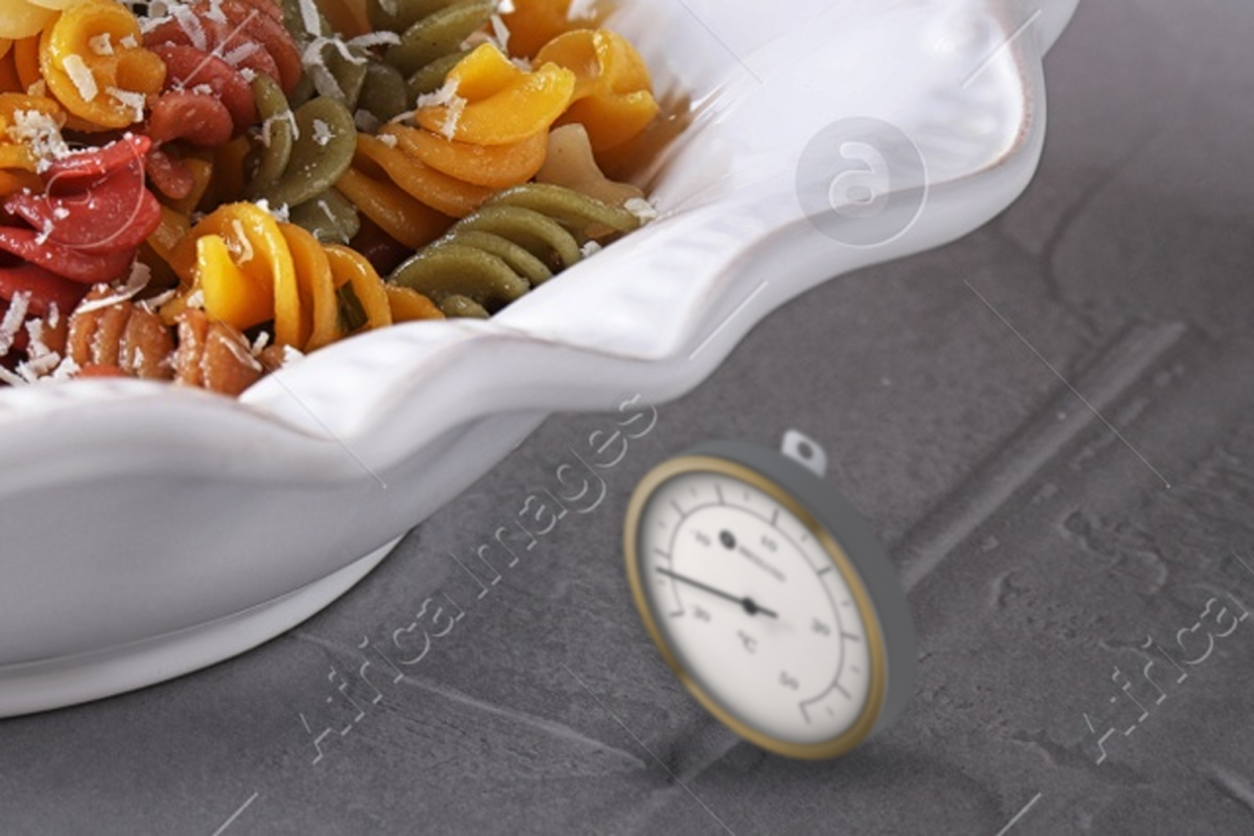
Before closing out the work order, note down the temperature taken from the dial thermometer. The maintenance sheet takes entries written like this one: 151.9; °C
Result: -22.5; °C
